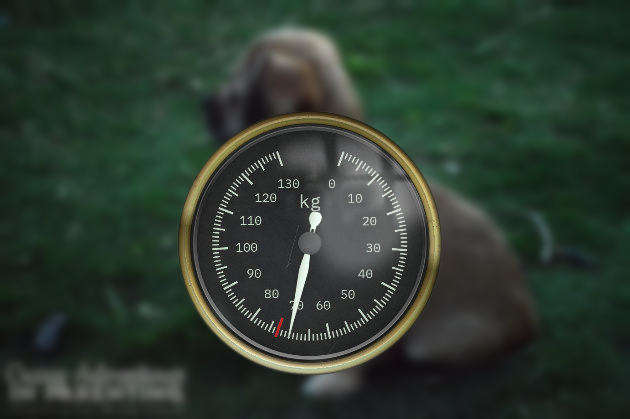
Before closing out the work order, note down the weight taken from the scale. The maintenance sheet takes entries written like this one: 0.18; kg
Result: 70; kg
